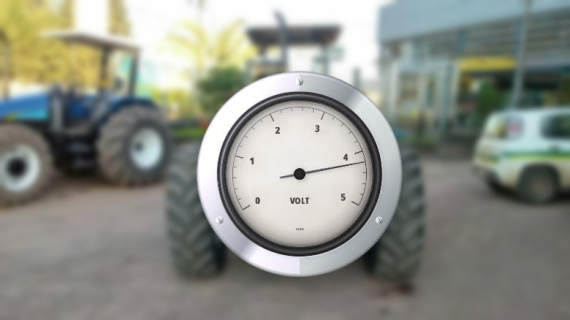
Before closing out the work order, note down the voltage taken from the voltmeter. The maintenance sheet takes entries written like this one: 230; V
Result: 4.2; V
